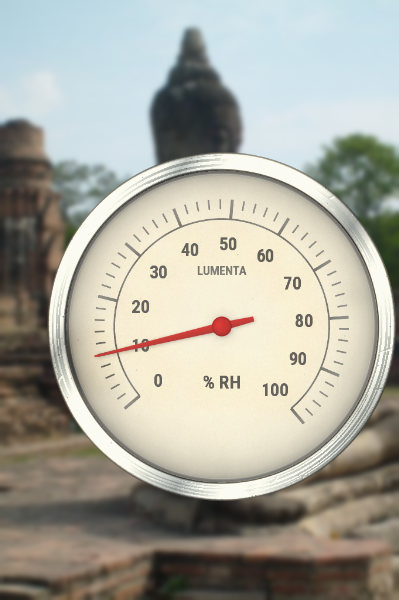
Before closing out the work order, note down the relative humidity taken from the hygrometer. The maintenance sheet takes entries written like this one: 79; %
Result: 10; %
